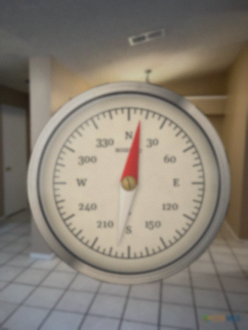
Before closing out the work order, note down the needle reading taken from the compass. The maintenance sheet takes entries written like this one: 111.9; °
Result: 10; °
